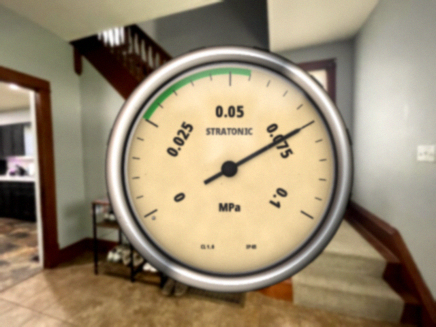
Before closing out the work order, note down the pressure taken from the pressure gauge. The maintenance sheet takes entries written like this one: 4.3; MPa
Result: 0.075; MPa
